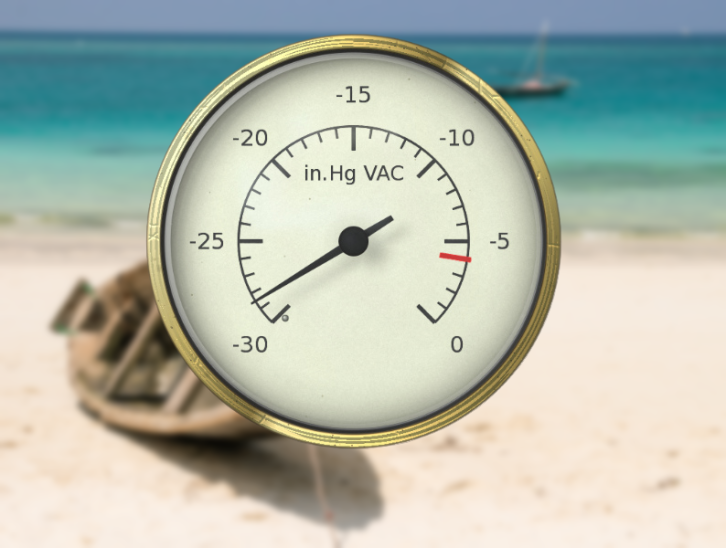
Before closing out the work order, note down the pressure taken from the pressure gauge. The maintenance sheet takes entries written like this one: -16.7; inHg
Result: -28.5; inHg
